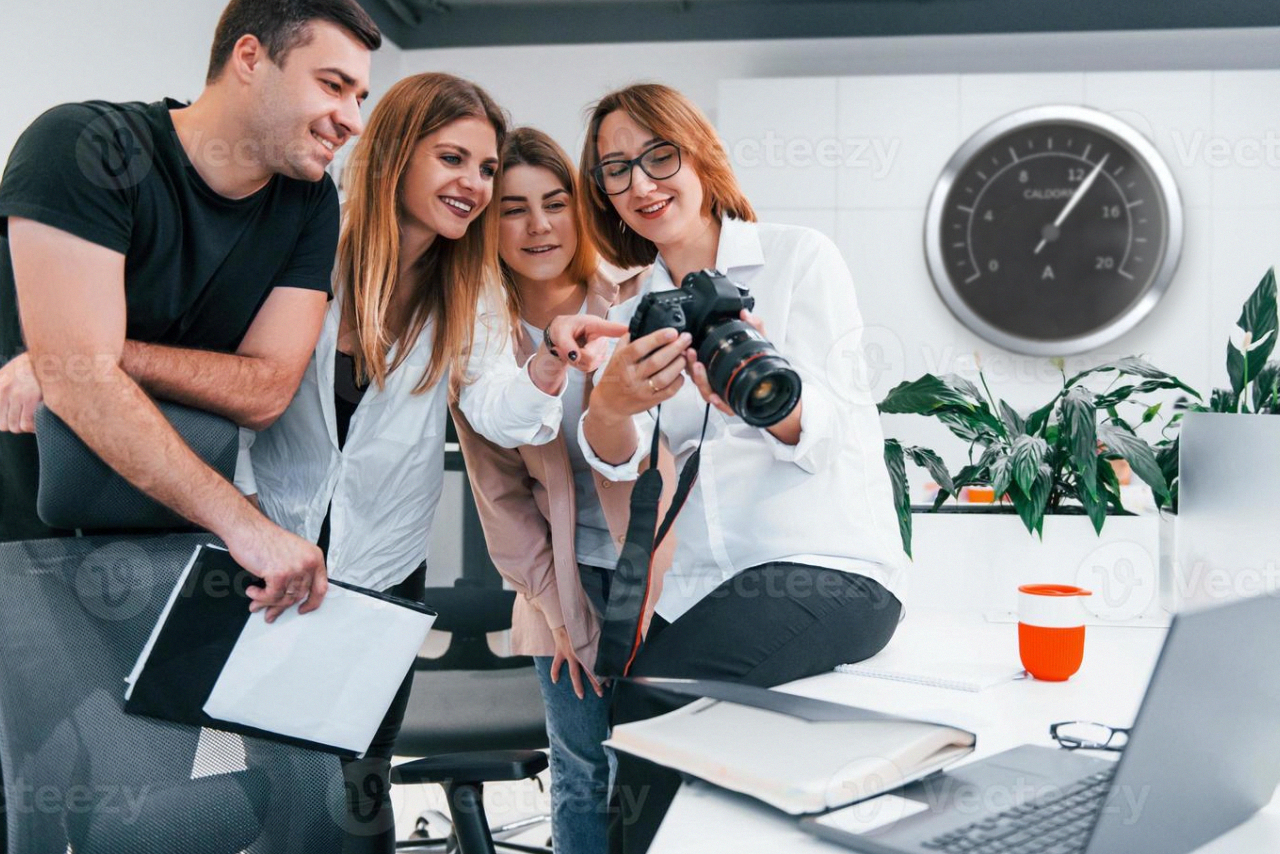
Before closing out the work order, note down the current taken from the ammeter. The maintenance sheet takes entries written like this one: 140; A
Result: 13; A
